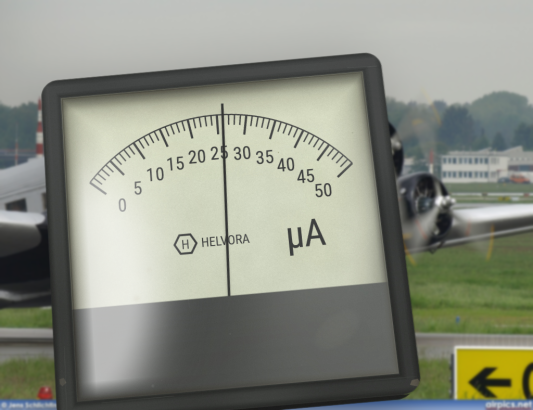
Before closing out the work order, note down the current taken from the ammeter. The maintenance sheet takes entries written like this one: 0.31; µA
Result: 26; µA
